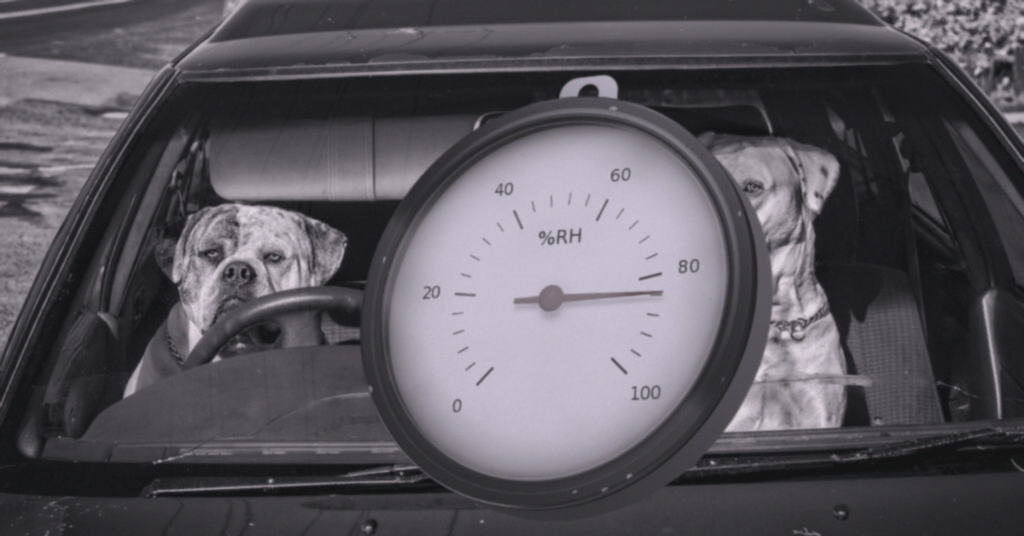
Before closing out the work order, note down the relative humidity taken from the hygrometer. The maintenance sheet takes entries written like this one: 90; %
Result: 84; %
